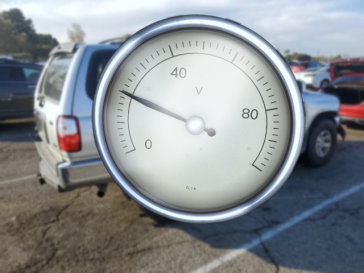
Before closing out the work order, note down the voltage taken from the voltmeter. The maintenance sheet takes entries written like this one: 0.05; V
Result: 20; V
